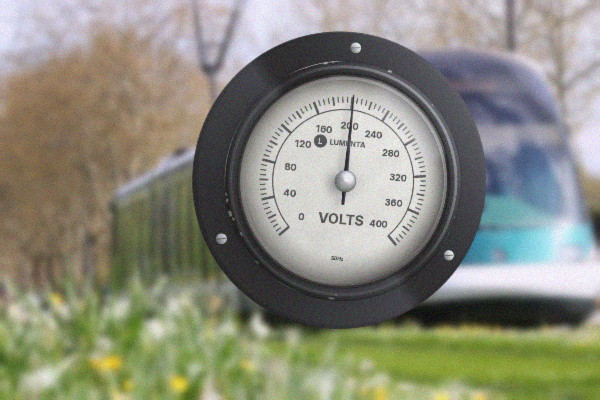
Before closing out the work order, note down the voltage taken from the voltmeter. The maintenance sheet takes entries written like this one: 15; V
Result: 200; V
